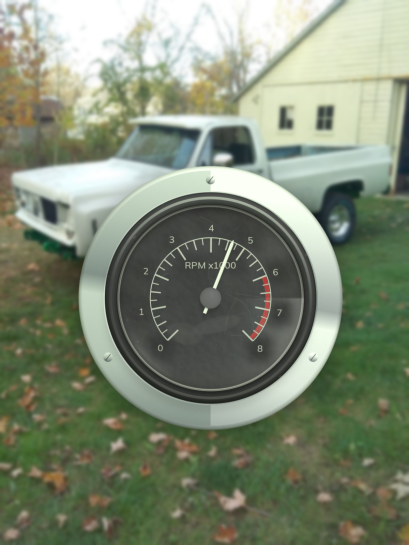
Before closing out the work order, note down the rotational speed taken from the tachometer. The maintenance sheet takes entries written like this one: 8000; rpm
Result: 4625; rpm
